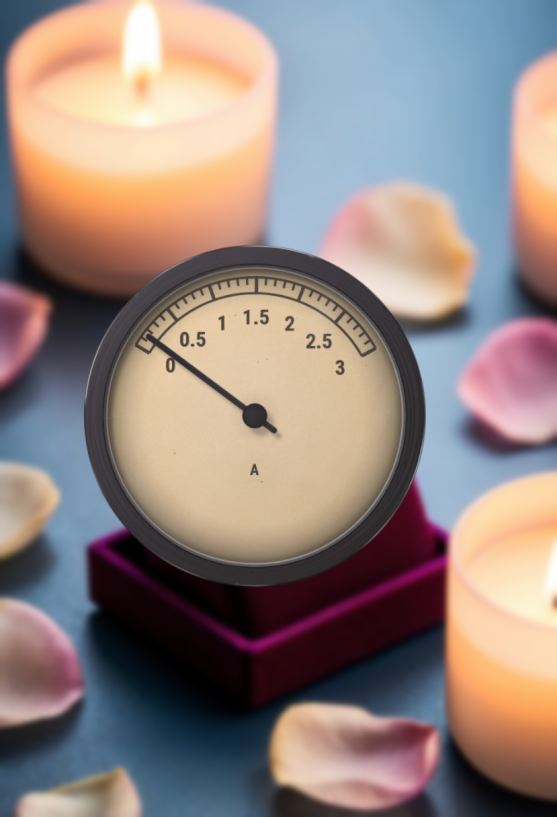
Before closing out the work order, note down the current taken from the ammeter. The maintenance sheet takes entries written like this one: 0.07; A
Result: 0.15; A
